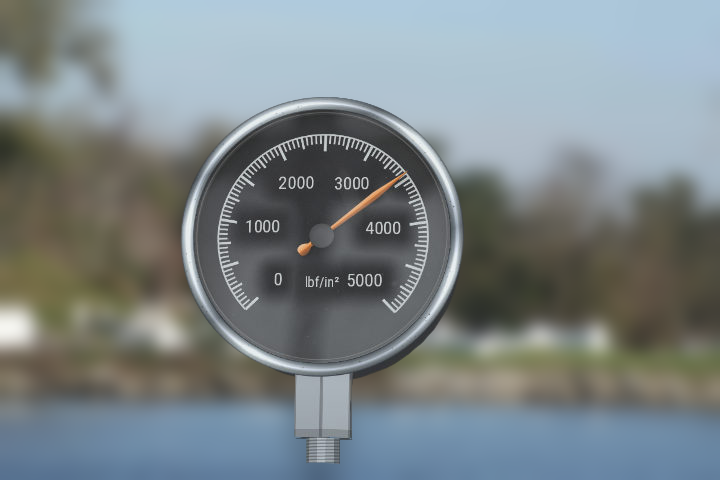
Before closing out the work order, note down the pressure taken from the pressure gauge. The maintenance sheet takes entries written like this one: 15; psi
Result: 3450; psi
